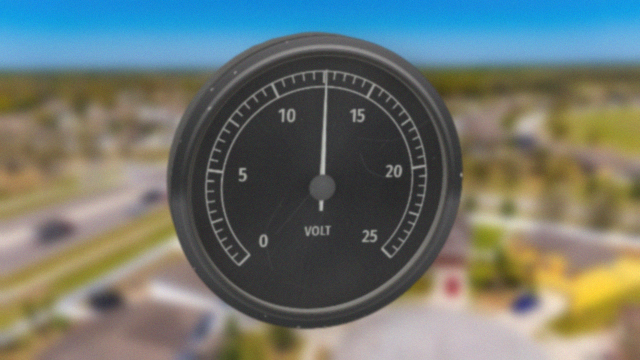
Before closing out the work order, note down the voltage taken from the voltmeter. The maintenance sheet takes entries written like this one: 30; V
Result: 12.5; V
